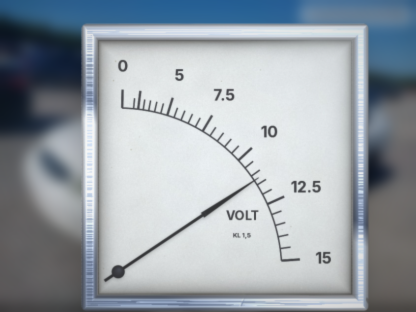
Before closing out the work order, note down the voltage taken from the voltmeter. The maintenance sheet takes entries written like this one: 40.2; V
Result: 11.25; V
